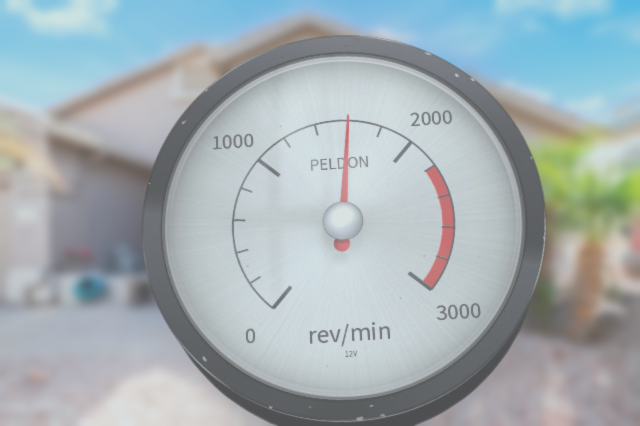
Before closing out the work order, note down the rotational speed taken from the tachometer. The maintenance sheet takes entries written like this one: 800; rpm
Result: 1600; rpm
